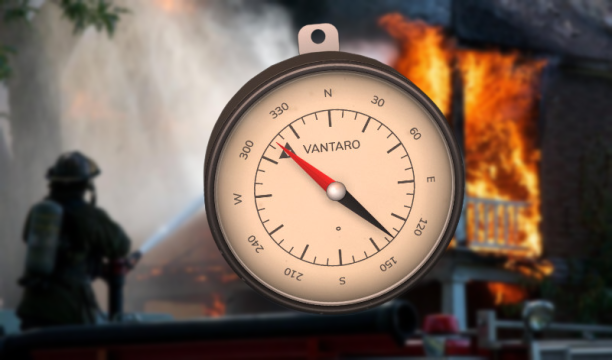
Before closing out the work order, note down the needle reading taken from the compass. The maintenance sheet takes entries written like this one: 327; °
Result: 315; °
